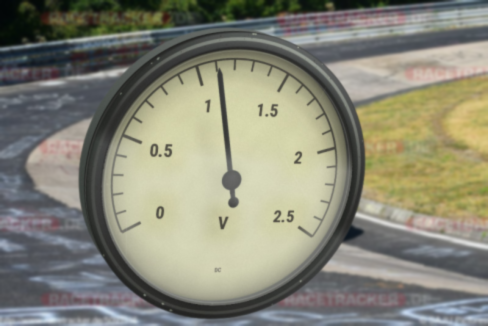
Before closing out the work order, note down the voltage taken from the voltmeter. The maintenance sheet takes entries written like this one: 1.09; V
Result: 1.1; V
